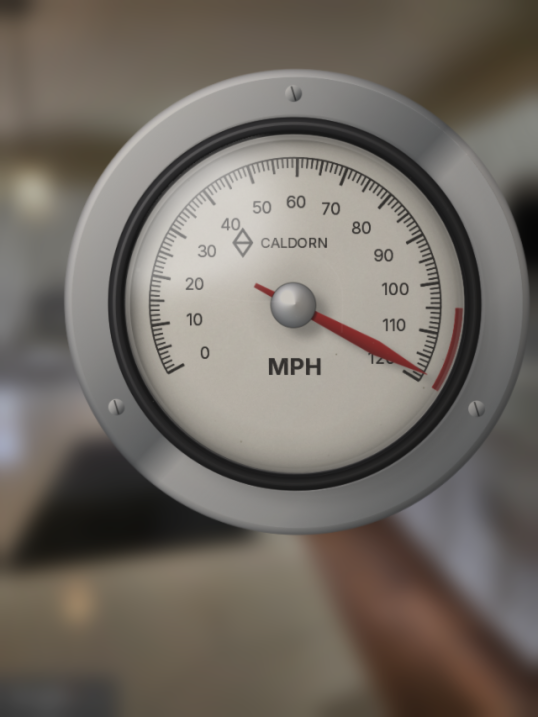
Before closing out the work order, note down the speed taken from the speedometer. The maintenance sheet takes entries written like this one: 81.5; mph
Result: 118; mph
